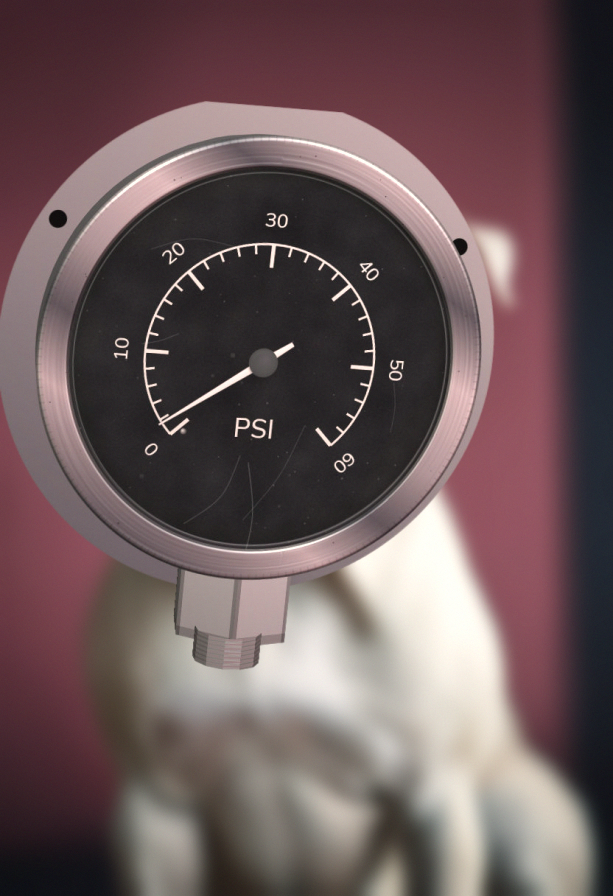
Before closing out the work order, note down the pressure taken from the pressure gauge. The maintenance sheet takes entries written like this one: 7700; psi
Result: 2; psi
